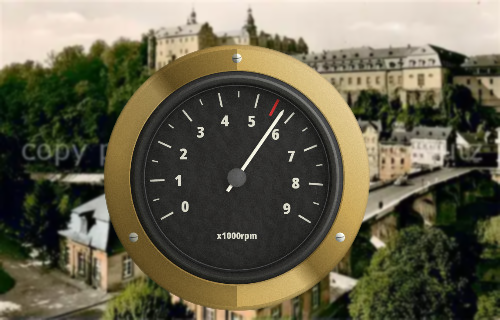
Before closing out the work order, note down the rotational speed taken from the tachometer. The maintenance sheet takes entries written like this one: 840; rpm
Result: 5750; rpm
